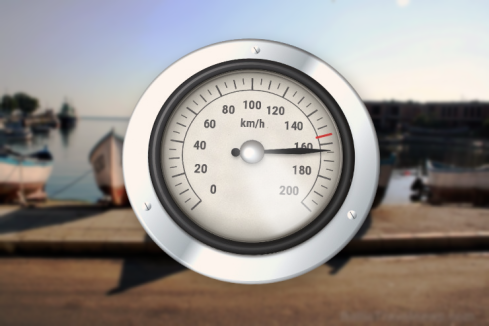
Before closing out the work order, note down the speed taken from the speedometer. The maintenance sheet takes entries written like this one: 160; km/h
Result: 165; km/h
